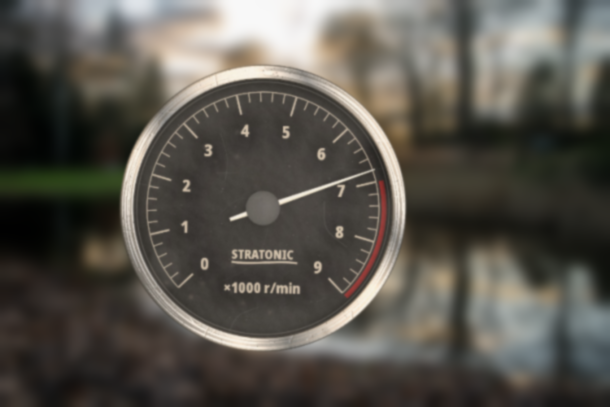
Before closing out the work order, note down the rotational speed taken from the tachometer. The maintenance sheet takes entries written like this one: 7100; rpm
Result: 6800; rpm
